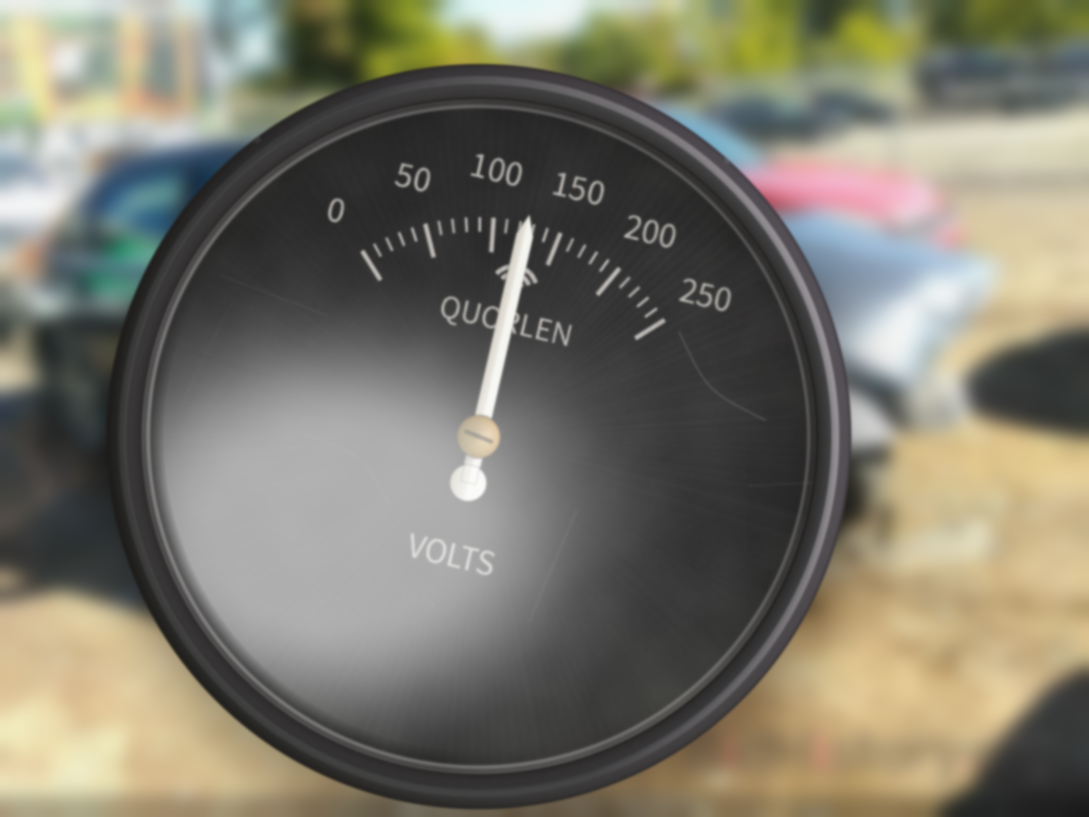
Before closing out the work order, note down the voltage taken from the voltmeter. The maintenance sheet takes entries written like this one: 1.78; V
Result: 125; V
